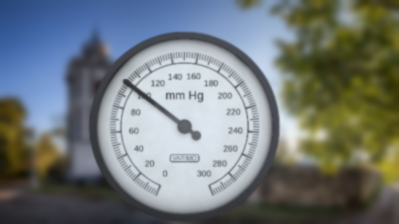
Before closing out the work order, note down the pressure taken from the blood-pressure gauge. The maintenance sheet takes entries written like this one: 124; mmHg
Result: 100; mmHg
